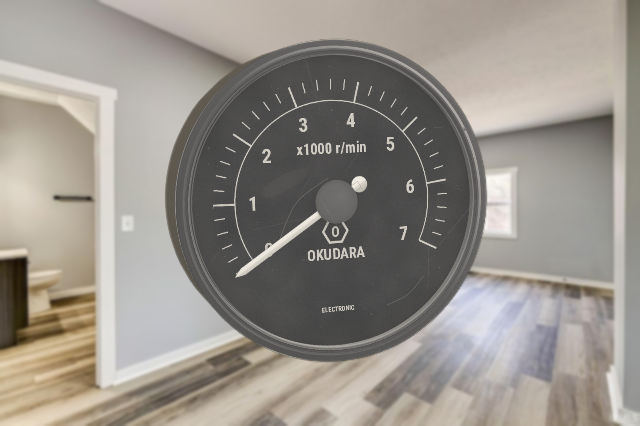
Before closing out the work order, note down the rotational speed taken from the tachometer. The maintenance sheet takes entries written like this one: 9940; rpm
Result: 0; rpm
